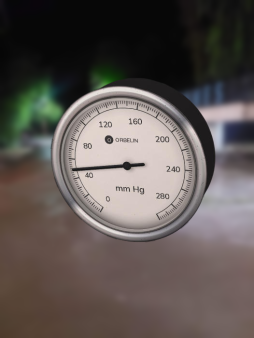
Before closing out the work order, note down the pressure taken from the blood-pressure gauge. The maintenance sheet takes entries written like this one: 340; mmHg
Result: 50; mmHg
